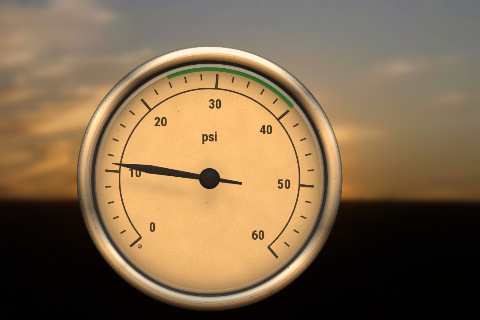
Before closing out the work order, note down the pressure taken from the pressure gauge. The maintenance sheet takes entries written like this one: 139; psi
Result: 11; psi
